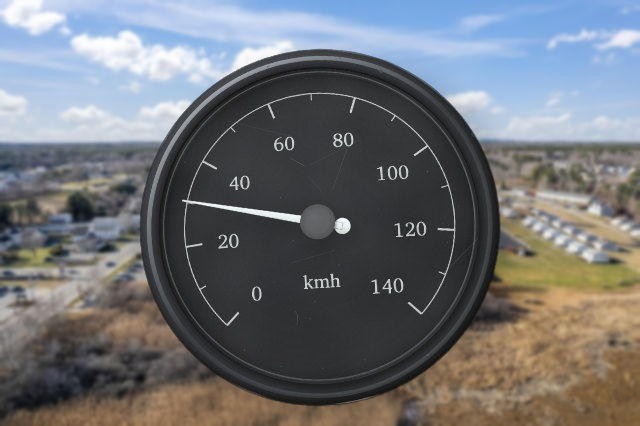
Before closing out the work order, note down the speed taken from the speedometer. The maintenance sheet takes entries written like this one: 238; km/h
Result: 30; km/h
